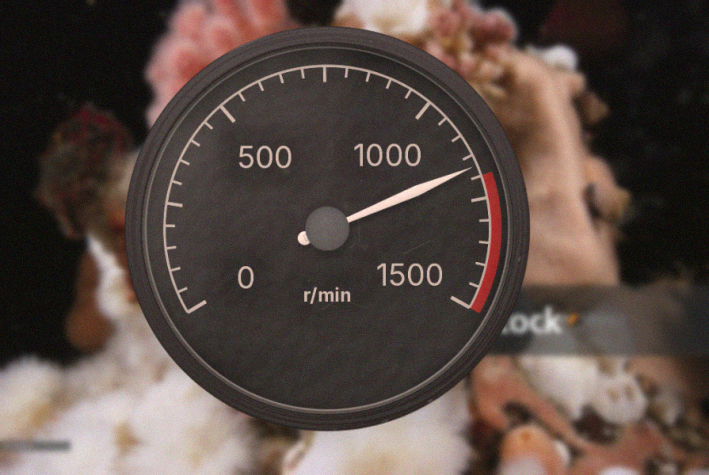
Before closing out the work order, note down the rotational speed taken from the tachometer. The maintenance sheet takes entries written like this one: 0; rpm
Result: 1175; rpm
